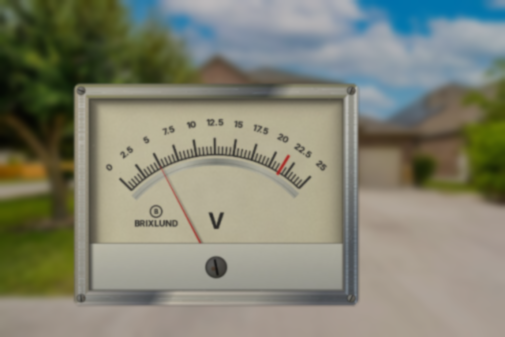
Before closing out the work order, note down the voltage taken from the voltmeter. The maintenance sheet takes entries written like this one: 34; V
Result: 5; V
